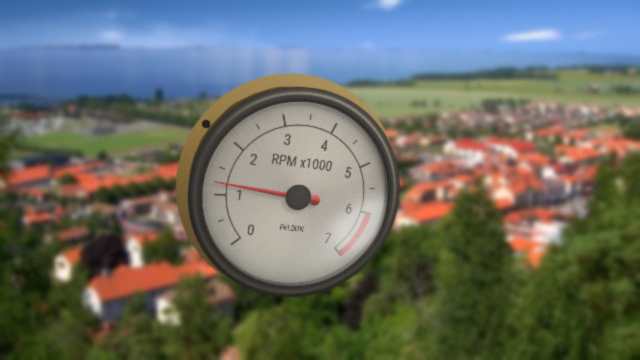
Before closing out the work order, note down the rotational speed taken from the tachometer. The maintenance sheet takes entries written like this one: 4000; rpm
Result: 1250; rpm
